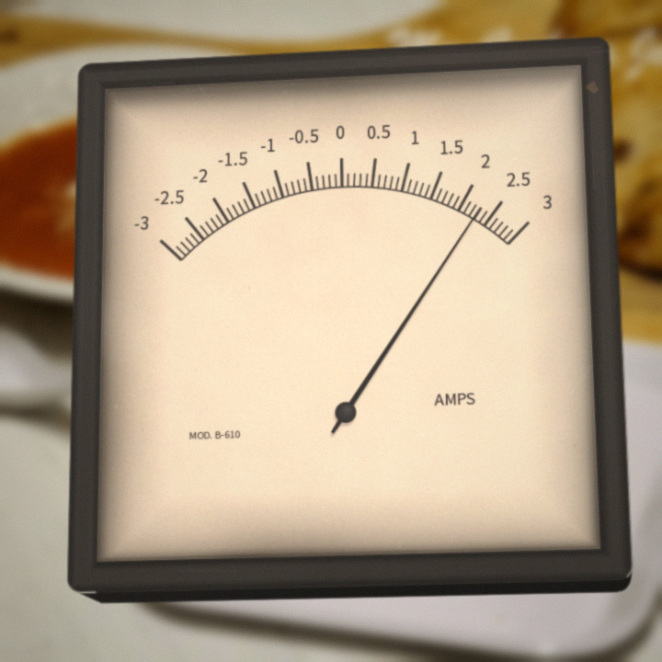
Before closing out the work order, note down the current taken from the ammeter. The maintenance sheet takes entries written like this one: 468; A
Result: 2.3; A
